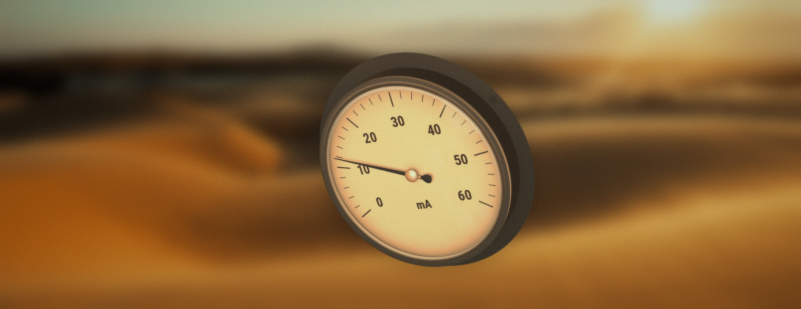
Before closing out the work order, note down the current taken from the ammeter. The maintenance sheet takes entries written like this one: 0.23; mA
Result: 12; mA
